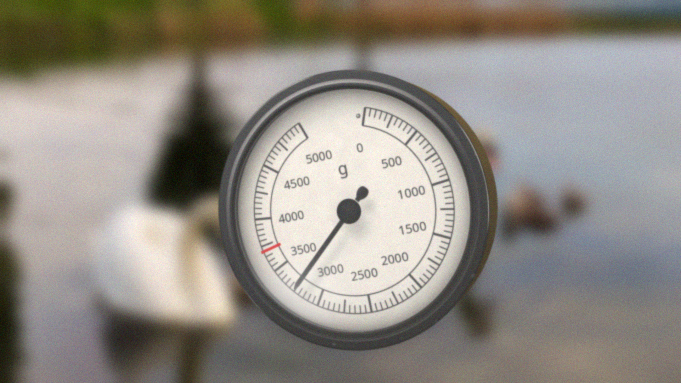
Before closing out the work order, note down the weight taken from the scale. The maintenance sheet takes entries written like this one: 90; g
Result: 3250; g
